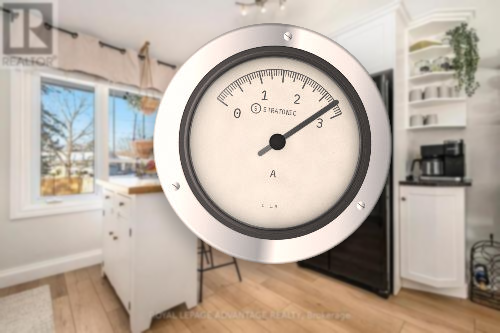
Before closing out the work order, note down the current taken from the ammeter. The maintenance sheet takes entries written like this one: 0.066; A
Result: 2.75; A
